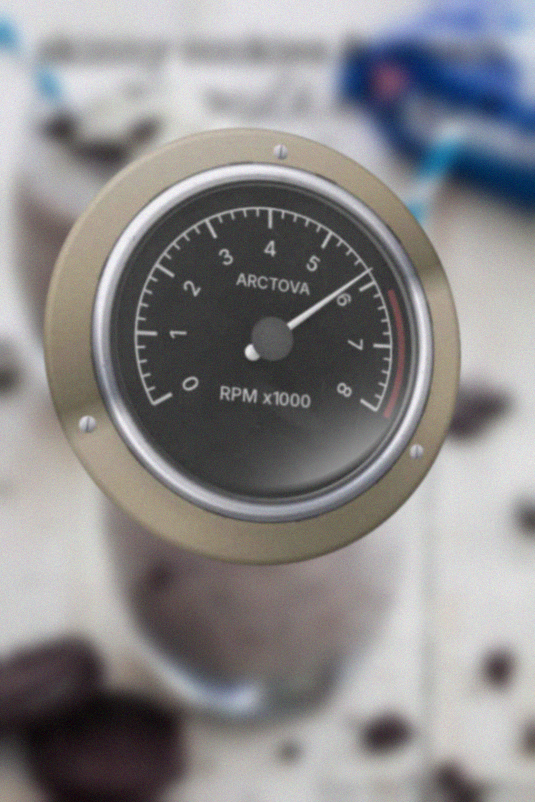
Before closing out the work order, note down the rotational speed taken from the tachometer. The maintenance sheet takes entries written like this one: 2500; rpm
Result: 5800; rpm
